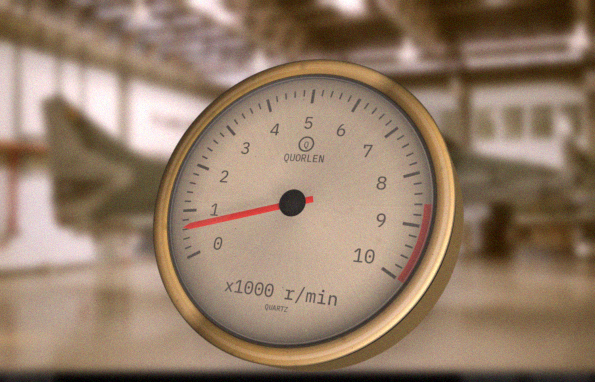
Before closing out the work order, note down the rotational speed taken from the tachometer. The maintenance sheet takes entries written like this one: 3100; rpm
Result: 600; rpm
